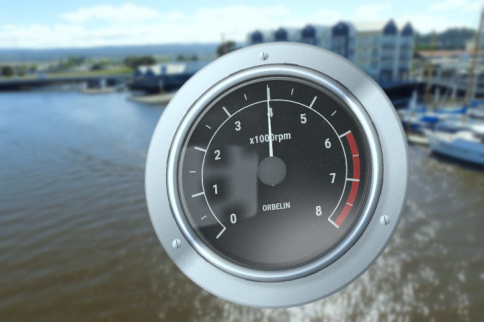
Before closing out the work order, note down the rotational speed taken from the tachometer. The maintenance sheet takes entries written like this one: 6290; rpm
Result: 4000; rpm
